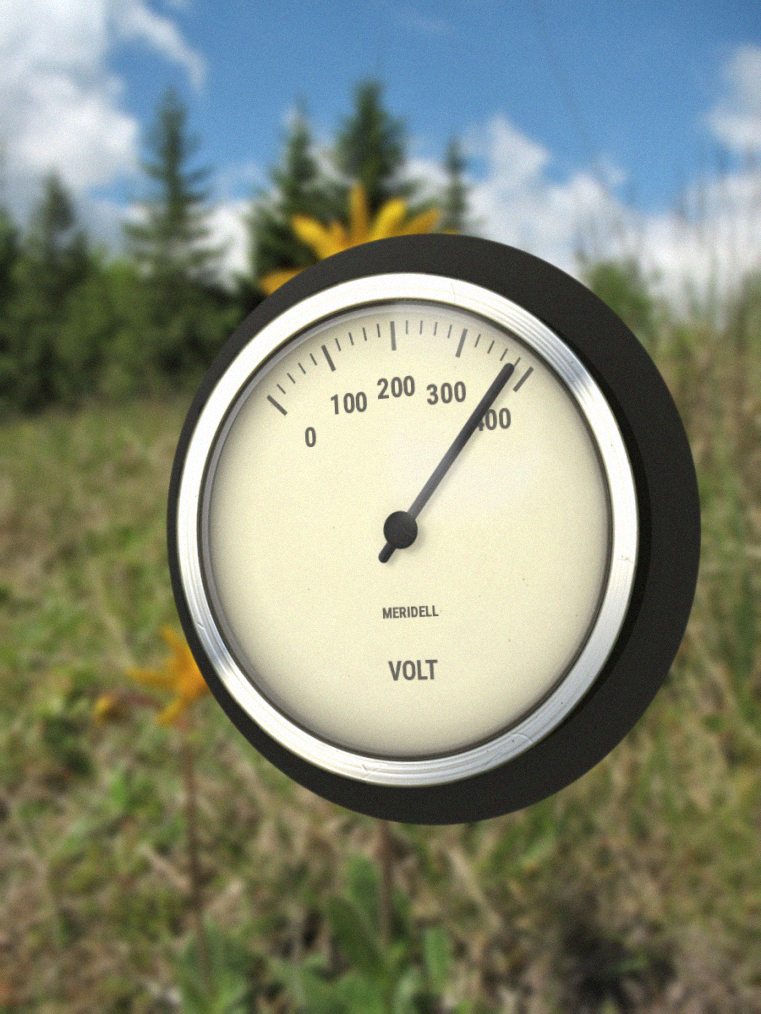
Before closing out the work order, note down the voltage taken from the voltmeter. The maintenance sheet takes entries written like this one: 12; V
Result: 380; V
